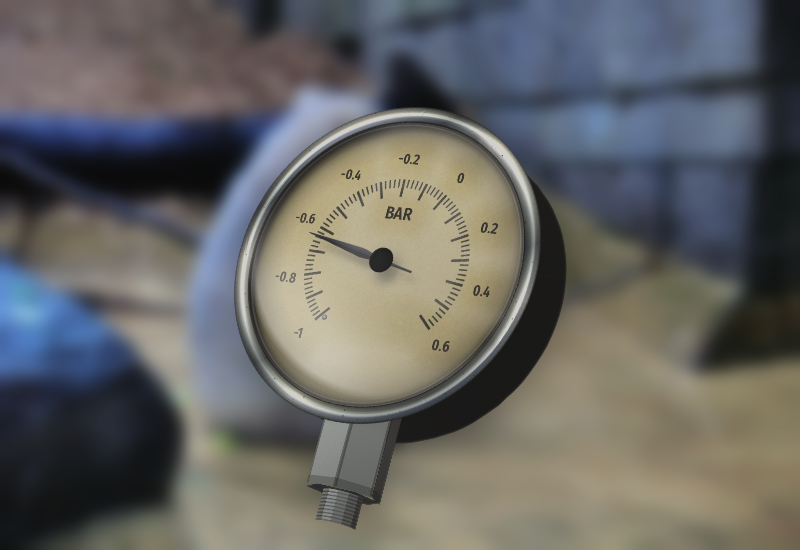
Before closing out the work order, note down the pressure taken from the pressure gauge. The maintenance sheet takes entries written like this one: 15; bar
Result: -0.64; bar
